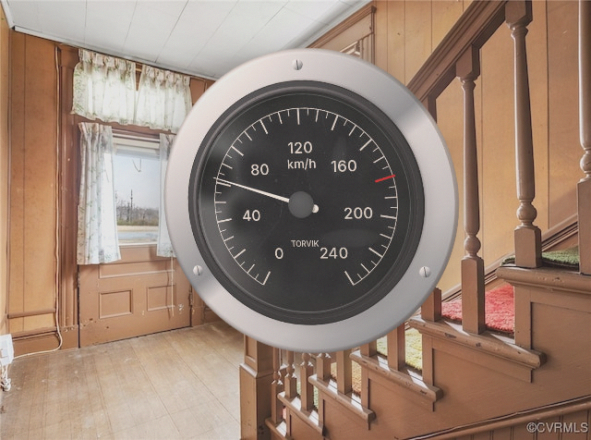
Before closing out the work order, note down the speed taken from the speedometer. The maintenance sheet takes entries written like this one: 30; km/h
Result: 62.5; km/h
